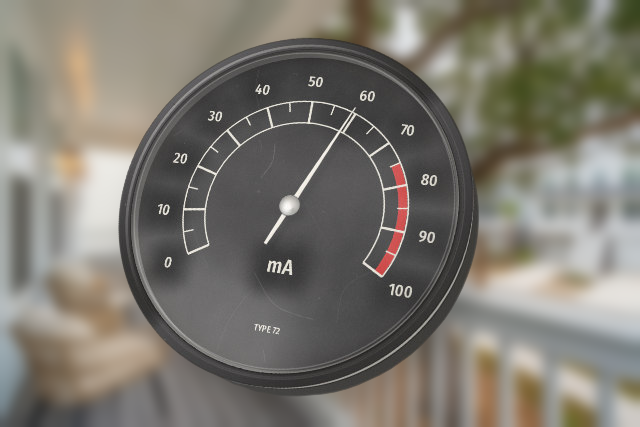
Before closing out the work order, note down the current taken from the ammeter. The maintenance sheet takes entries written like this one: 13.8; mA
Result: 60; mA
